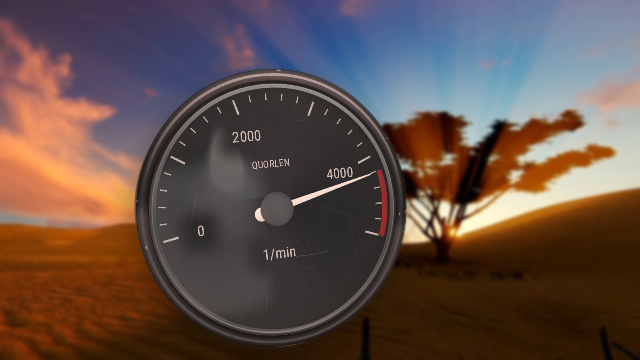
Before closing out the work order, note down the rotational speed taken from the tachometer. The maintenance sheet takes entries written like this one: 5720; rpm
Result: 4200; rpm
